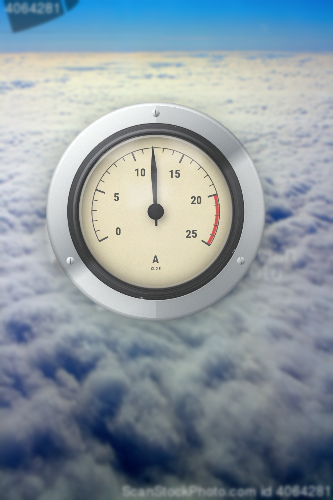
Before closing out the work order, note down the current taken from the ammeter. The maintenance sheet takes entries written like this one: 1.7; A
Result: 12; A
